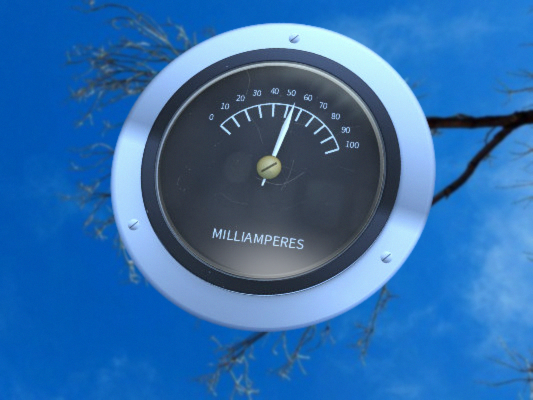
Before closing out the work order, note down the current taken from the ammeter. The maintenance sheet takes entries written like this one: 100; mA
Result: 55; mA
